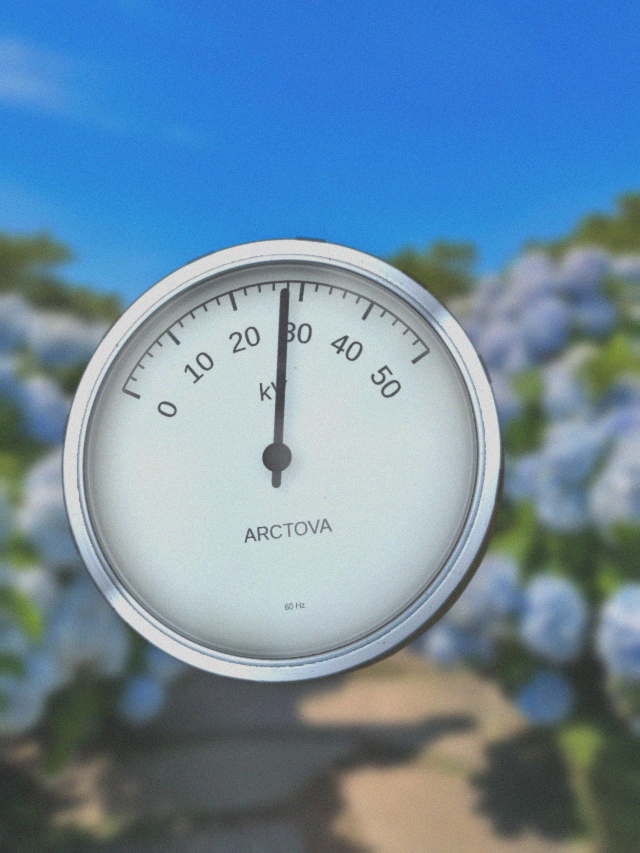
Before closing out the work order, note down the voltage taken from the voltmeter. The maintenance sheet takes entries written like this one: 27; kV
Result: 28; kV
